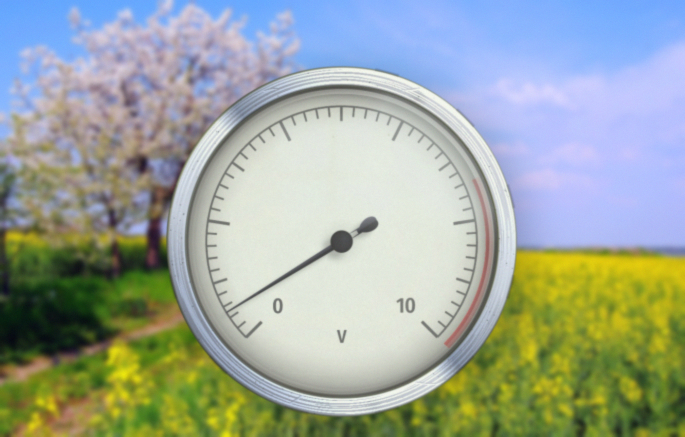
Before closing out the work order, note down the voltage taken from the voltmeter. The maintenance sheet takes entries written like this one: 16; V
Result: 0.5; V
